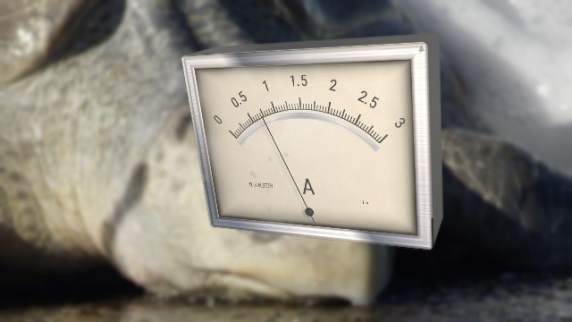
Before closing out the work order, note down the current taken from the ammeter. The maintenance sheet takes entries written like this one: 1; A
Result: 0.75; A
